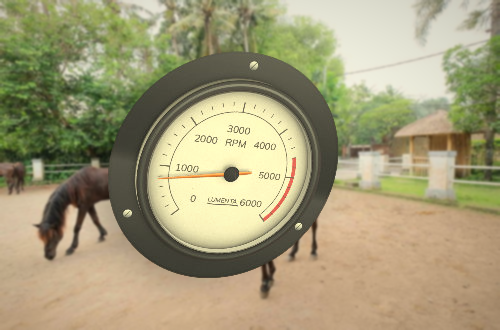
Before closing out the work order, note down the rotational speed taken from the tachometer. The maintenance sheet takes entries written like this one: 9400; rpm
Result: 800; rpm
